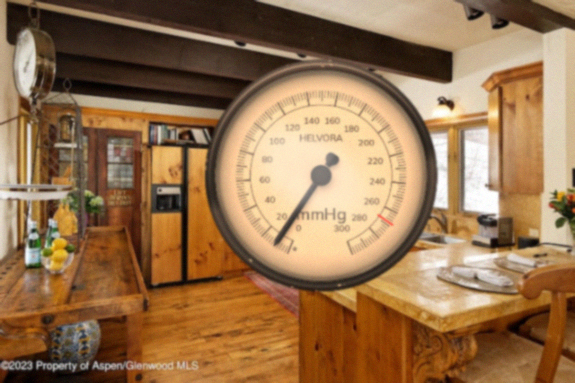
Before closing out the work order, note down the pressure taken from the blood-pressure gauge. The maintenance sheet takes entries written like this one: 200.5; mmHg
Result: 10; mmHg
